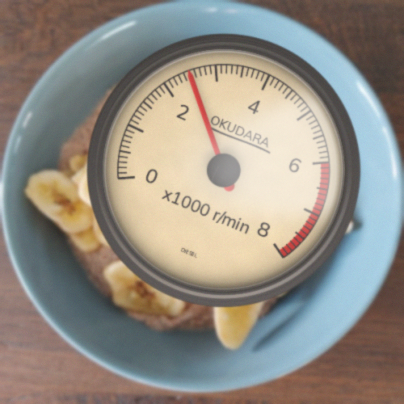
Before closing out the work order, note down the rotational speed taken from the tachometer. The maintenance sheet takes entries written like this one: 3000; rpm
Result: 2500; rpm
